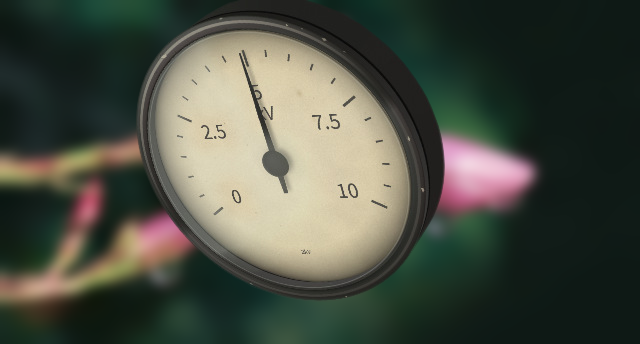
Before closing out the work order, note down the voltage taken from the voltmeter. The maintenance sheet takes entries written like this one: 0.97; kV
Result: 5; kV
